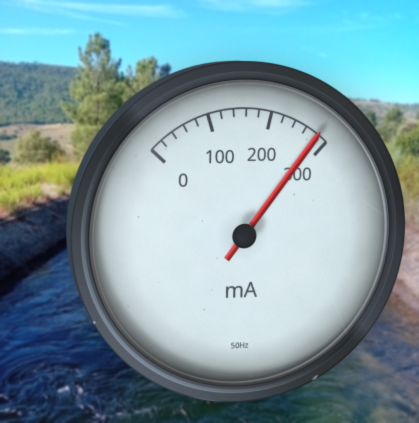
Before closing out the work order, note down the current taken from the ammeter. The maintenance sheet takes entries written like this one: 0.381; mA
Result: 280; mA
